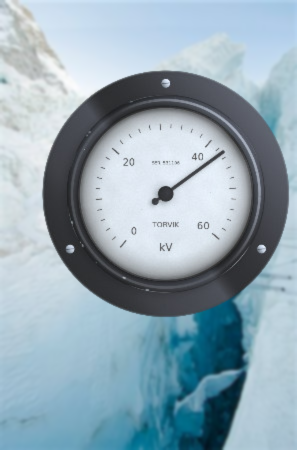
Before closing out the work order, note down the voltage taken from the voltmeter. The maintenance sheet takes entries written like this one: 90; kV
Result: 43; kV
